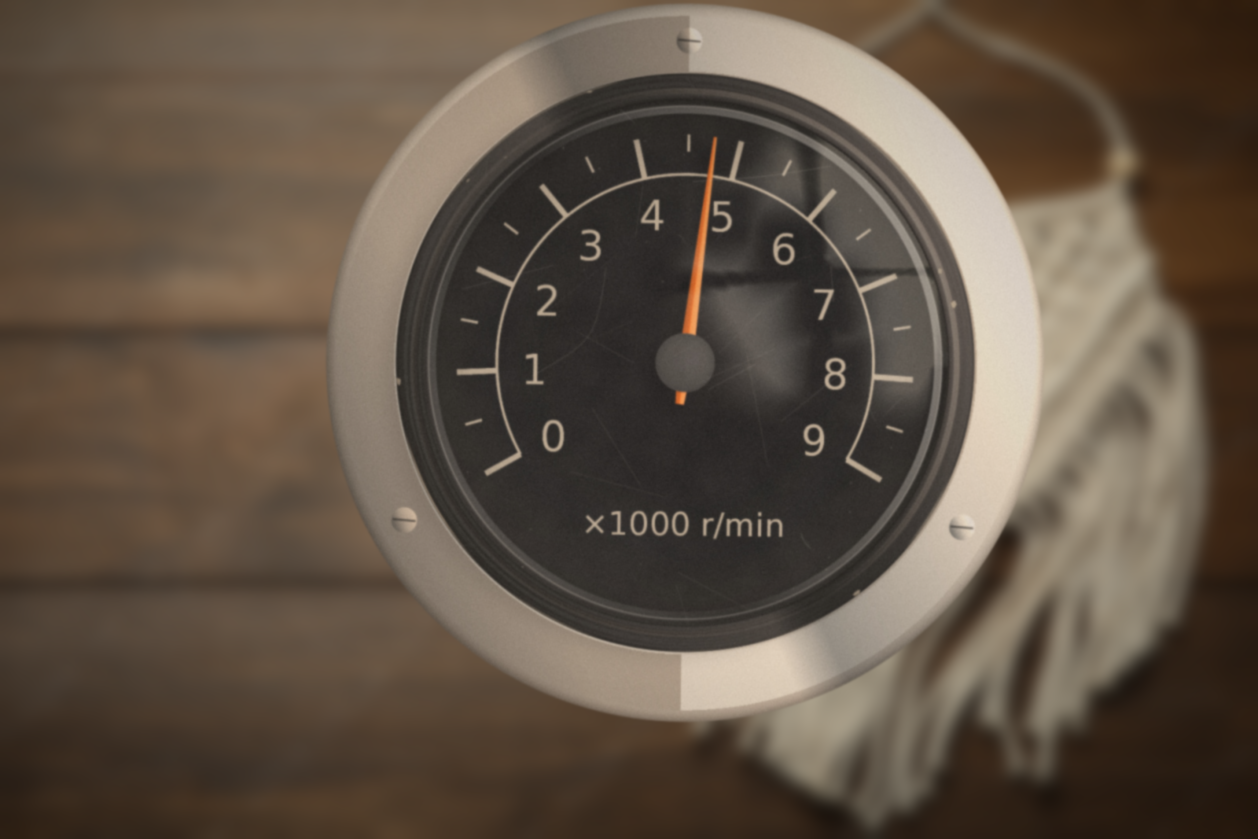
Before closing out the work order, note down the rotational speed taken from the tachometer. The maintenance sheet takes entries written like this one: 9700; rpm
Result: 4750; rpm
